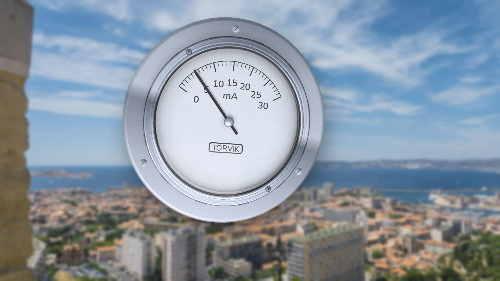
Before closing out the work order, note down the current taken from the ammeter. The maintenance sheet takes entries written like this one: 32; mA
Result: 5; mA
